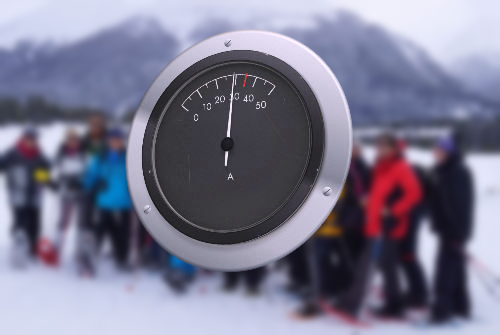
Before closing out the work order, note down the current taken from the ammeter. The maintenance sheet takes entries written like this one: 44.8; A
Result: 30; A
